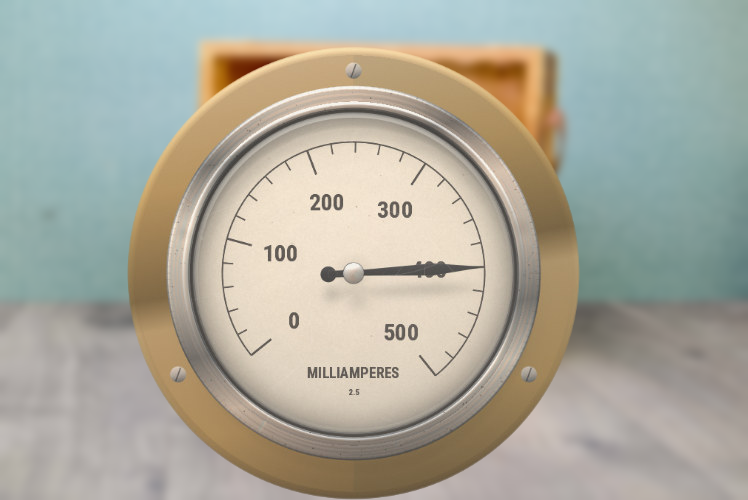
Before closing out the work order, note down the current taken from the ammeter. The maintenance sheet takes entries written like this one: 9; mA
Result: 400; mA
